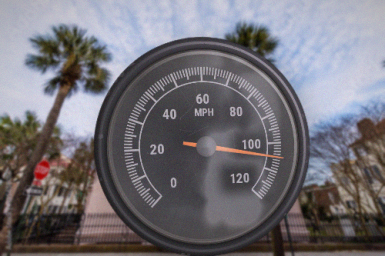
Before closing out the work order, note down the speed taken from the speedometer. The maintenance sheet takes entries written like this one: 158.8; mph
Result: 105; mph
